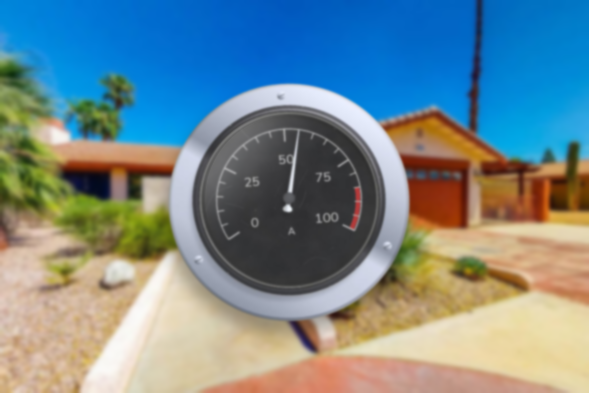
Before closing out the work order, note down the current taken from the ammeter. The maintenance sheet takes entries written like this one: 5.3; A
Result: 55; A
